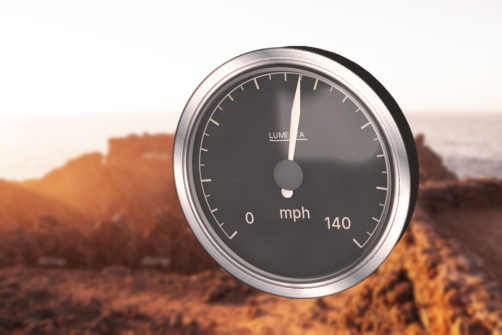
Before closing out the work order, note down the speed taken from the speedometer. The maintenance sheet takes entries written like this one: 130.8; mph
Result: 75; mph
